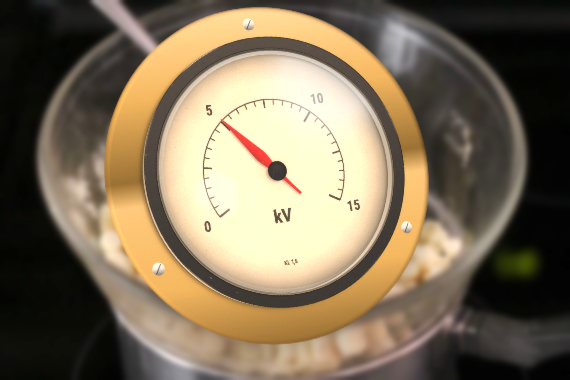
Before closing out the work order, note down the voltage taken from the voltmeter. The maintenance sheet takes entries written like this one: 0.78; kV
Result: 5; kV
